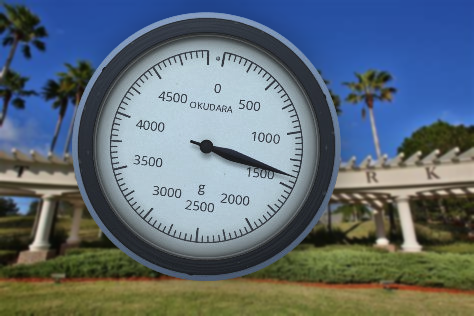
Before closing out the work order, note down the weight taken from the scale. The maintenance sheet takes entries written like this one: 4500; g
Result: 1400; g
